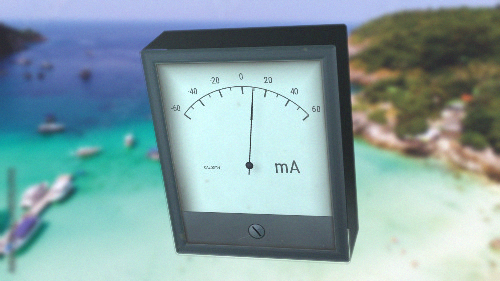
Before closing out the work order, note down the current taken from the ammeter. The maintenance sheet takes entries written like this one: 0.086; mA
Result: 10; mA
